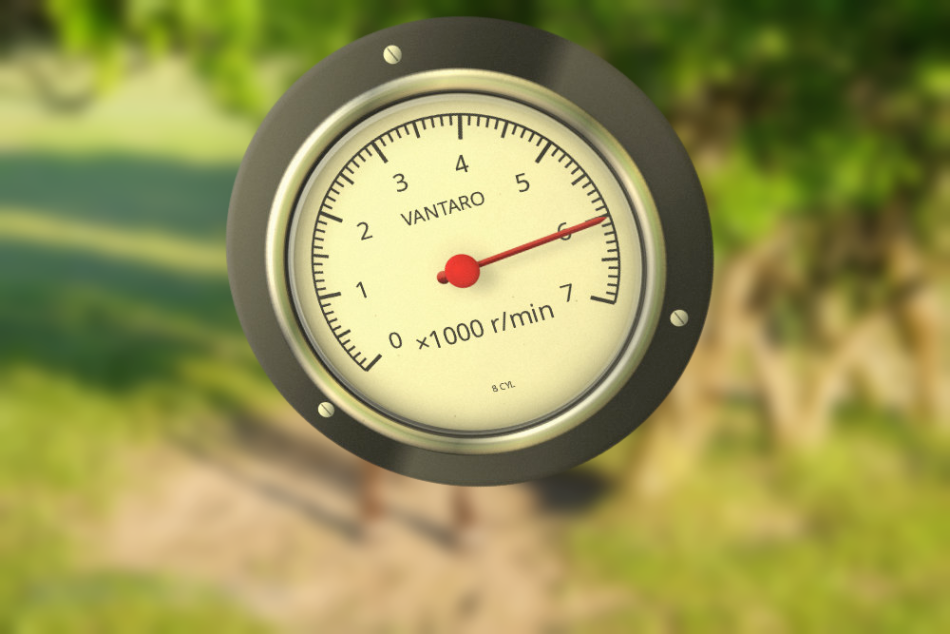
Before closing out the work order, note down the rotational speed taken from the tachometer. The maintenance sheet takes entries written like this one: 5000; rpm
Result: 6000; rpm
